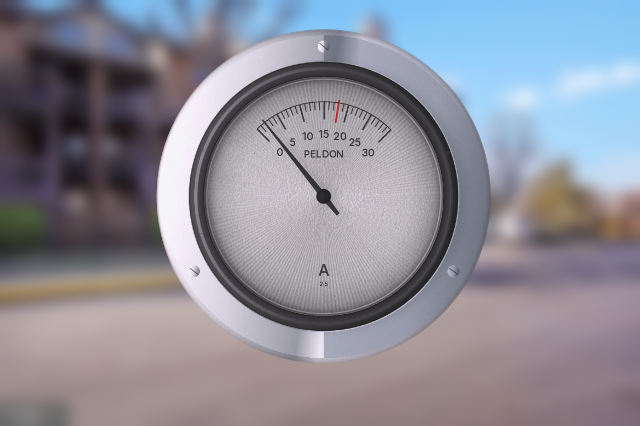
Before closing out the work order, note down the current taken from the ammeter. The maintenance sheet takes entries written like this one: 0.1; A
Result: 2; A
